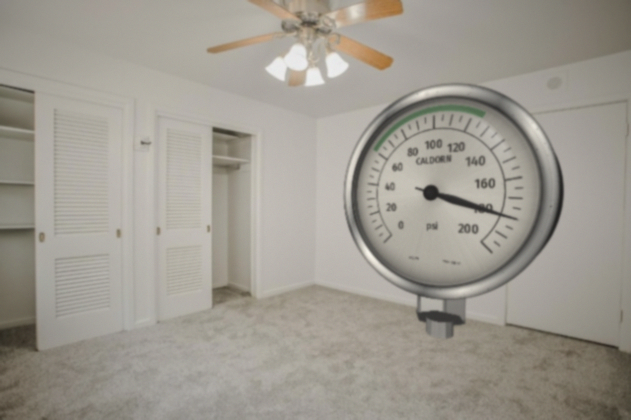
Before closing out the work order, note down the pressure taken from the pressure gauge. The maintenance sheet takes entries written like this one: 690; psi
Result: 180; psi
